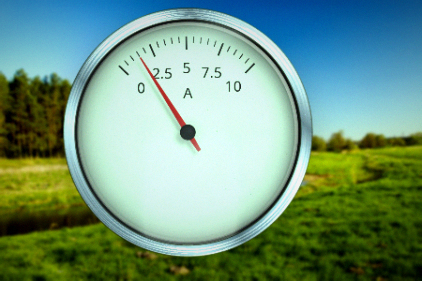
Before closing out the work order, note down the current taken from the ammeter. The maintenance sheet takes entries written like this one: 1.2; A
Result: 1.5; A
